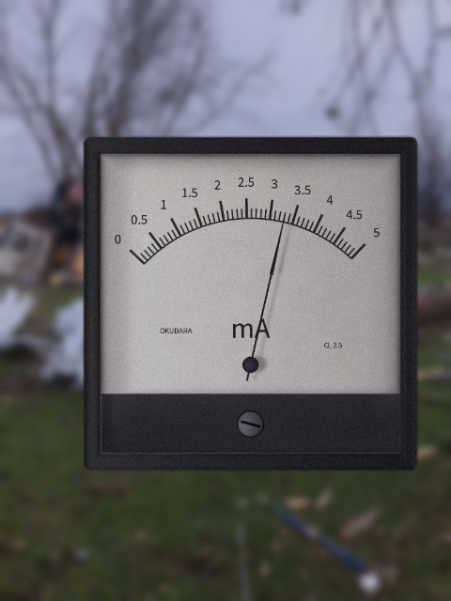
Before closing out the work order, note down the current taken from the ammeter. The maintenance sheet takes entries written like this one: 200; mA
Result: 3.3; mA
